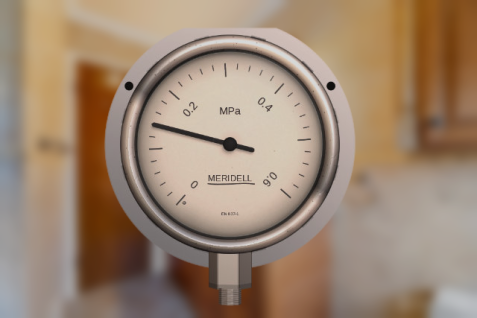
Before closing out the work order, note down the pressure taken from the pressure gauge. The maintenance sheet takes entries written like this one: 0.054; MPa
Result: 0.14; MPa
